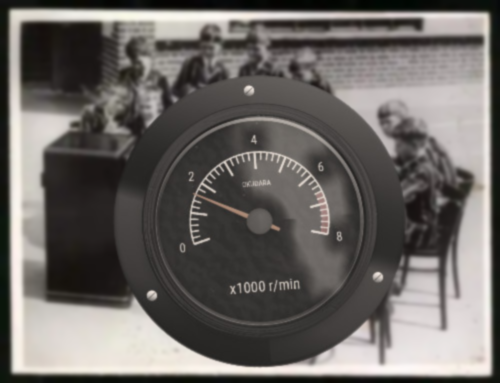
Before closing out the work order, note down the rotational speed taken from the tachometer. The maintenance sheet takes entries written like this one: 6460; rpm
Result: 1600; rpm
